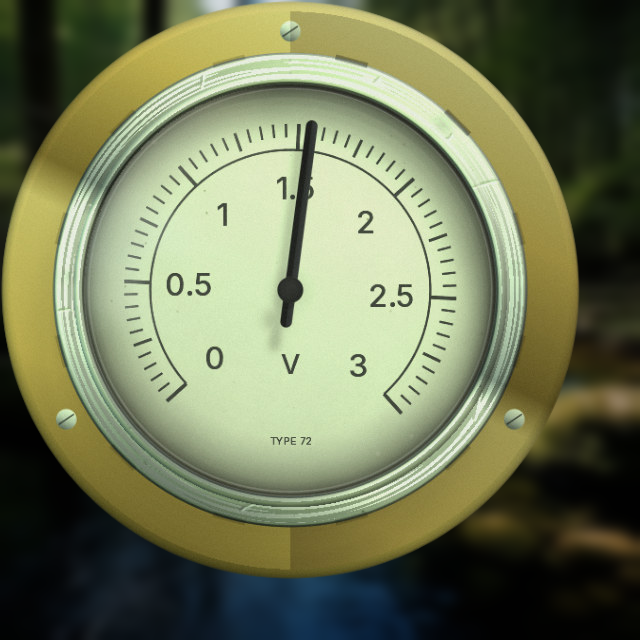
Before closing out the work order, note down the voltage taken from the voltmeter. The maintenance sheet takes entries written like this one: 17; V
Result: 1.55; V
